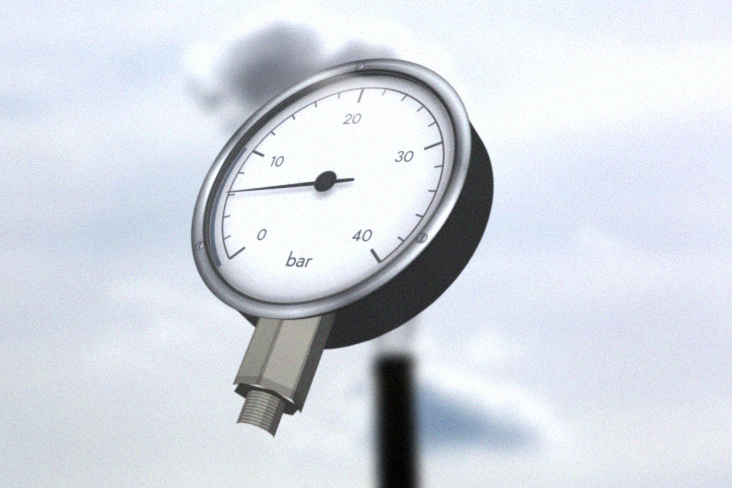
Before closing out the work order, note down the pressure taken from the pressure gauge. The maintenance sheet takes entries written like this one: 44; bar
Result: 6; bar
